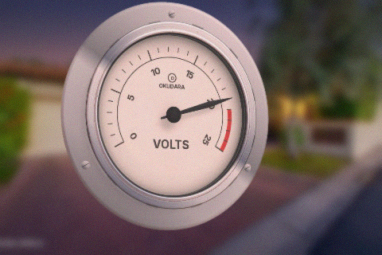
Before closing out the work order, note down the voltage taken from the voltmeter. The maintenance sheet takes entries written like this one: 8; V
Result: 20; V
